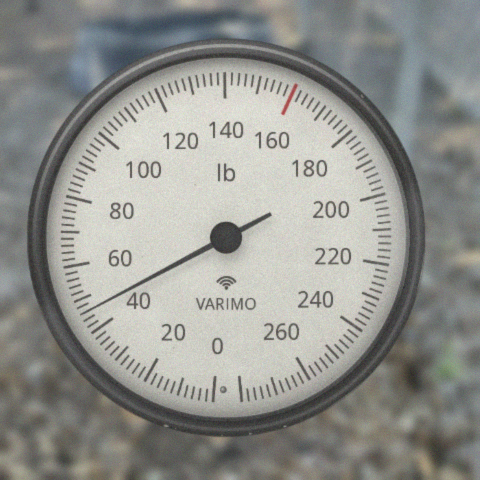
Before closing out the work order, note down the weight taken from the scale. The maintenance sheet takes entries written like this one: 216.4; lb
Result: 46; lb
